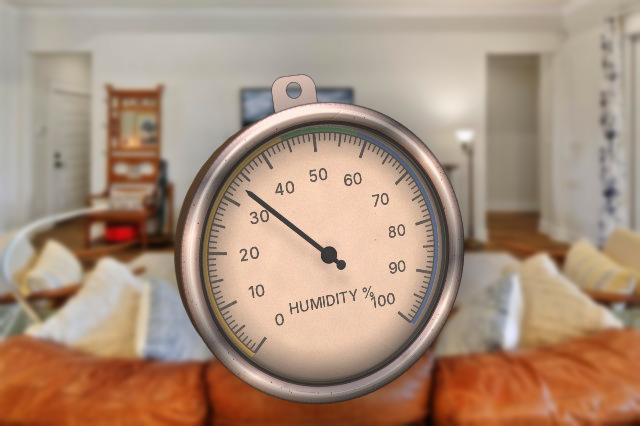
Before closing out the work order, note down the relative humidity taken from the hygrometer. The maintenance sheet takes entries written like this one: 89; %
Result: 33; %
